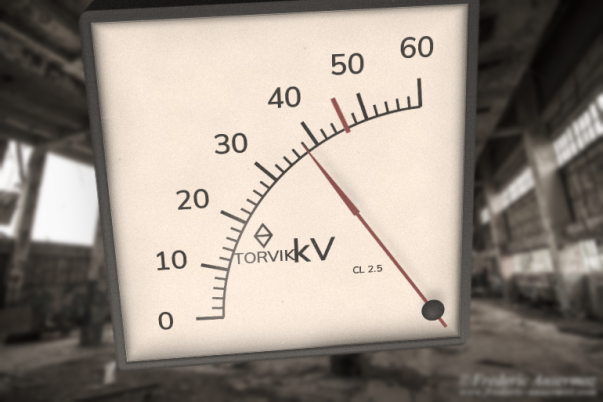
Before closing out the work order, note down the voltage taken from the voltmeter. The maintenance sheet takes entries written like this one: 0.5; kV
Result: 38; kV
